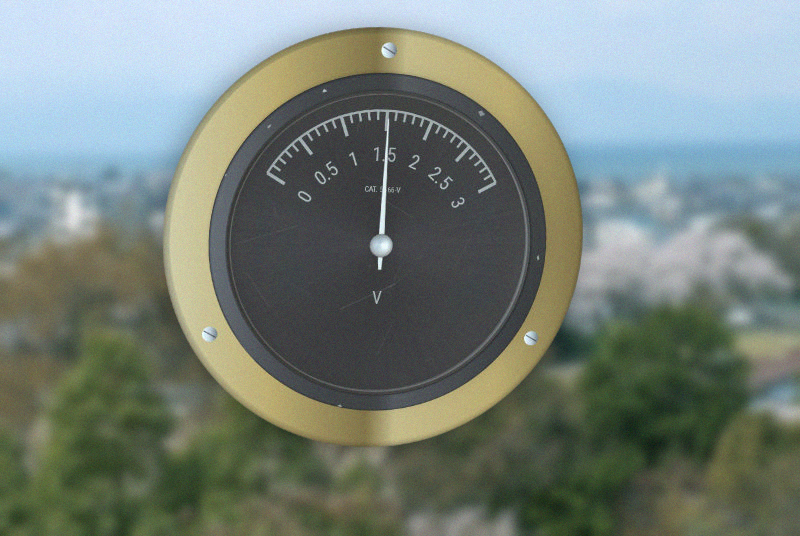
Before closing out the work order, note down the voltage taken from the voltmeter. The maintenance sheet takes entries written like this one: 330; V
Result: 1.5; V
